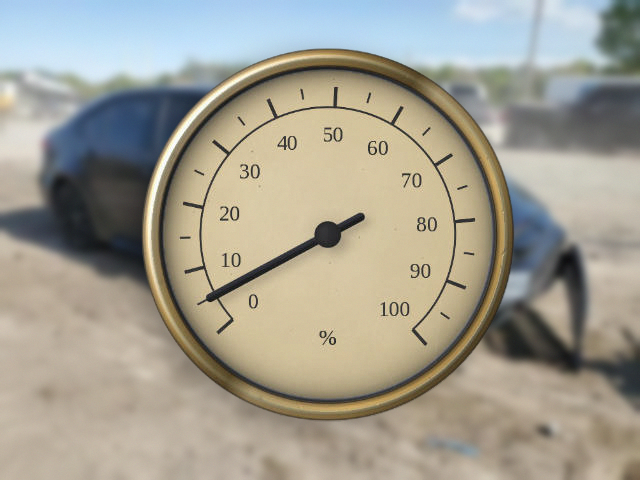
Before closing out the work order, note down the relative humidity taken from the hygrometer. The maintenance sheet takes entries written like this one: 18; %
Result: 5; %
